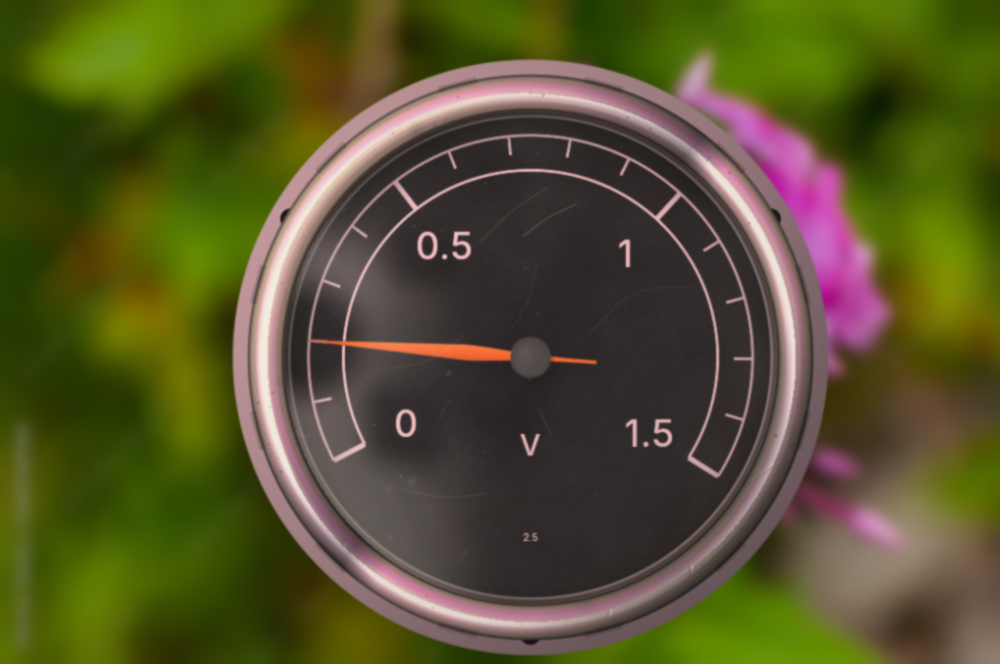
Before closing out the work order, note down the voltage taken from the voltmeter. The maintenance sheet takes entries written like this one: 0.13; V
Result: 0.2; V
